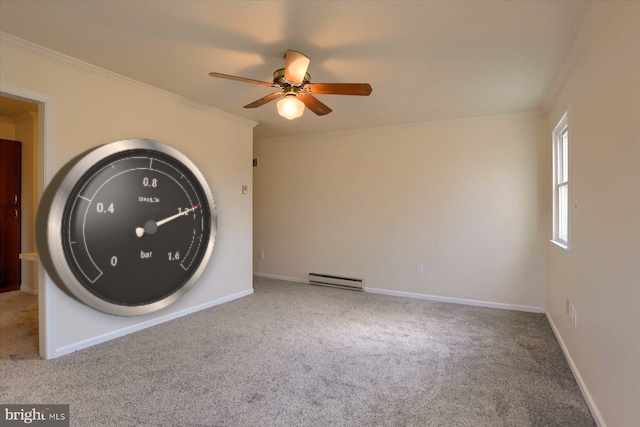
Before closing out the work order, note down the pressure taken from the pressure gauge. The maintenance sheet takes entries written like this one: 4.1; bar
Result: 1.2; bar
